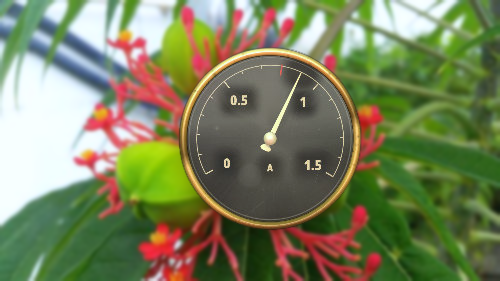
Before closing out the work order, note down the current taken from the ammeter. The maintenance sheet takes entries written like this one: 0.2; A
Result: 0.9; A
